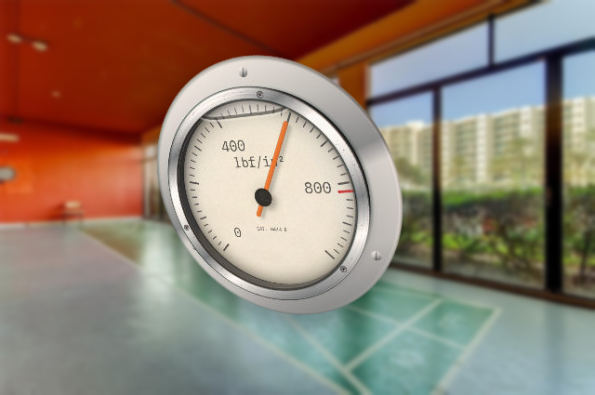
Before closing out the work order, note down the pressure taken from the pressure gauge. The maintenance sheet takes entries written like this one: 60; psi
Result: 600; psi
